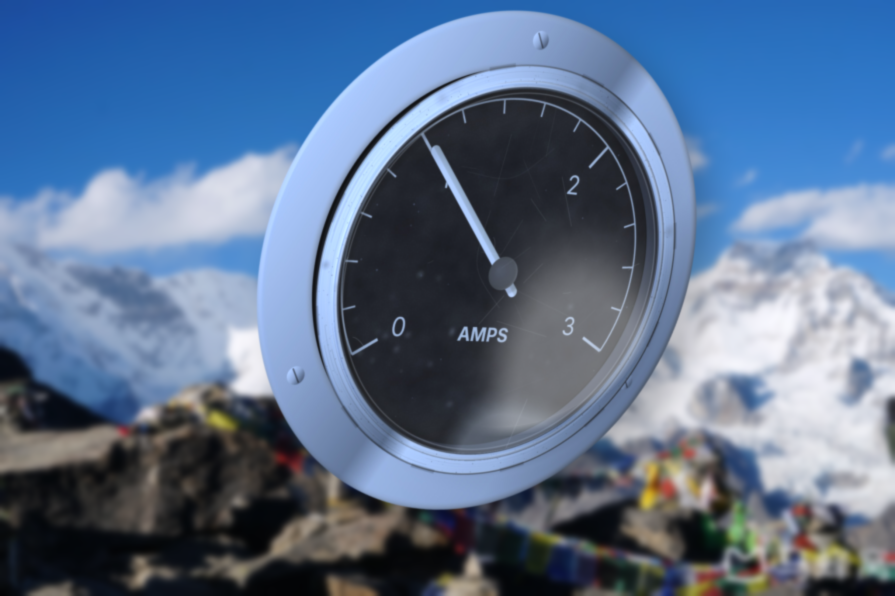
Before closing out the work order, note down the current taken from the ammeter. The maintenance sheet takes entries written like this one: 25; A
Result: 1; A
